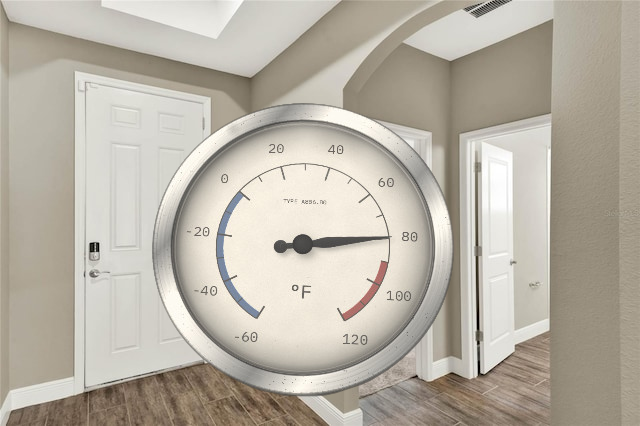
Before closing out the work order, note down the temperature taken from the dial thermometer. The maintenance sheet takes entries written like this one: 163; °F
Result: 80; °F
